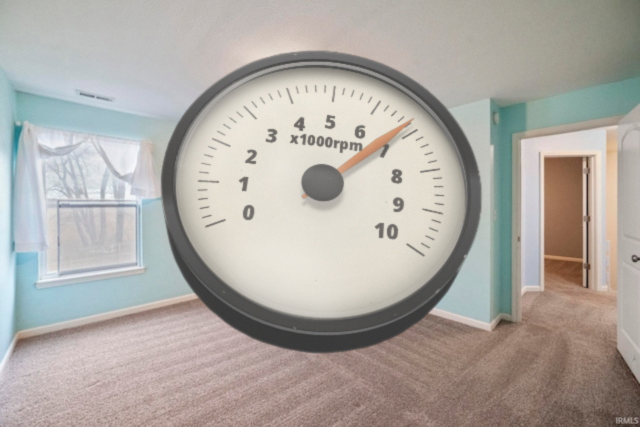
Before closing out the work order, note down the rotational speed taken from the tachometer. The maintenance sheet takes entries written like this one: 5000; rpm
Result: 6800; rpm
